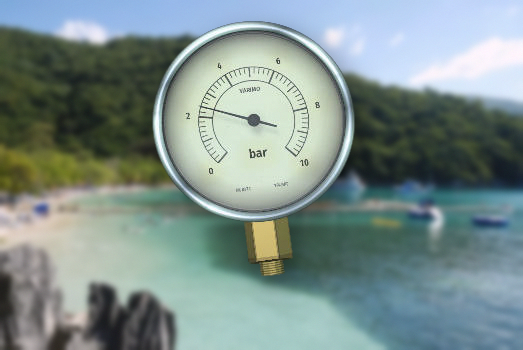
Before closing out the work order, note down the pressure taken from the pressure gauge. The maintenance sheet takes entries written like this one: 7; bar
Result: 2.4; bar
